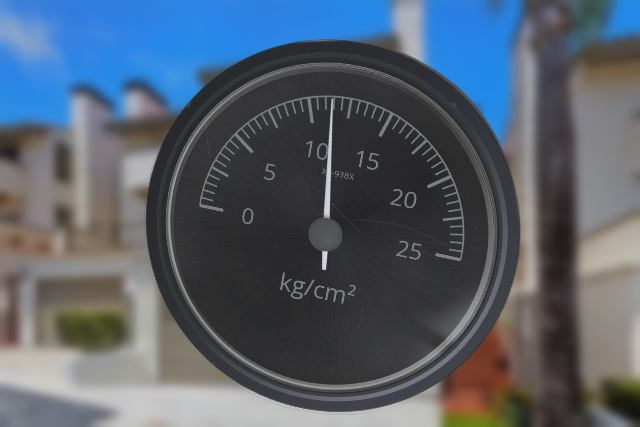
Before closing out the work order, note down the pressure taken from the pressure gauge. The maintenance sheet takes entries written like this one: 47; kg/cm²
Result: 11.5; kg/cm²
